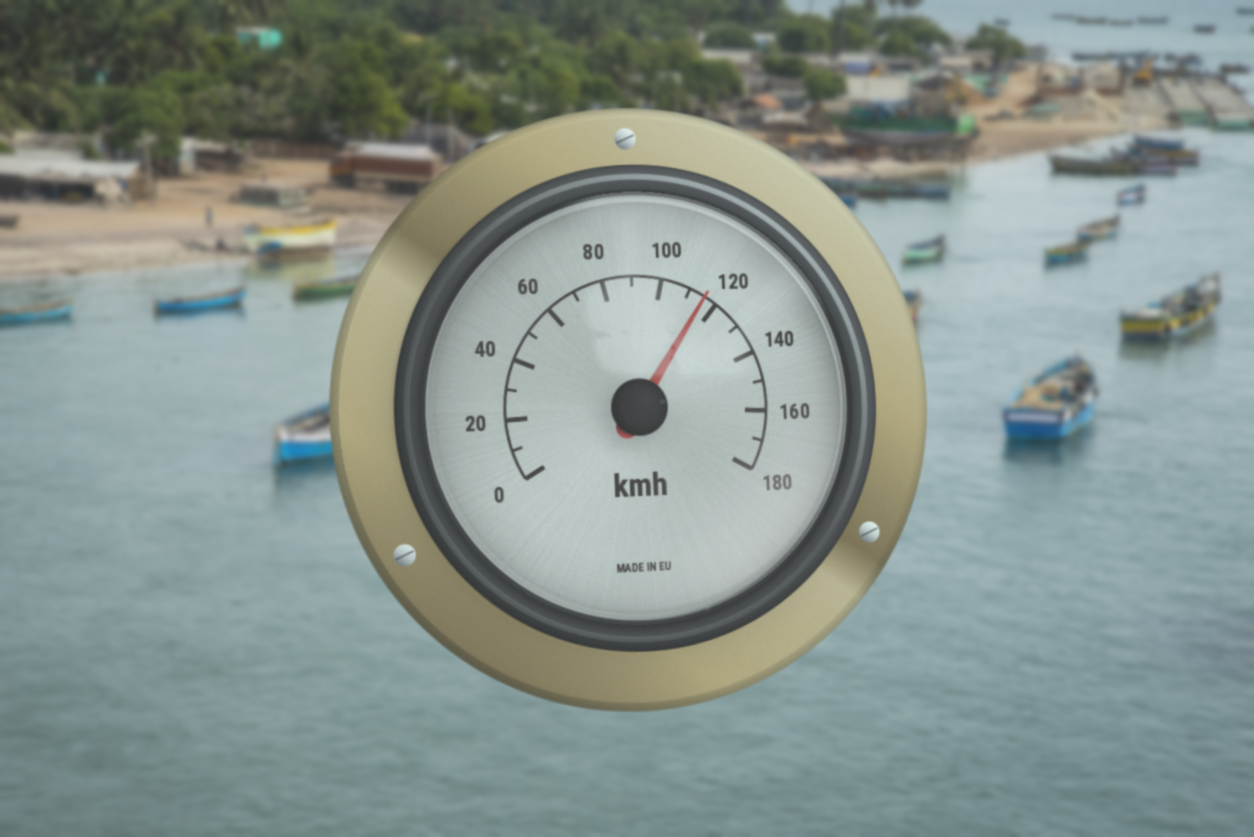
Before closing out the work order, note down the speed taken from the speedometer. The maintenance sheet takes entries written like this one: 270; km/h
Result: 115; km/h
